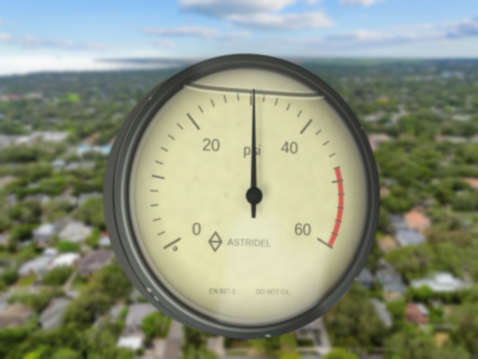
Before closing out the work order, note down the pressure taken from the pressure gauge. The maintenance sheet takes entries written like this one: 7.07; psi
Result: 30; psi
